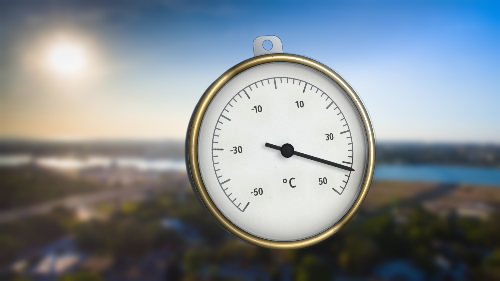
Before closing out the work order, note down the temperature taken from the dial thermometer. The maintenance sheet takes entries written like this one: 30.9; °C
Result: 42; °C
